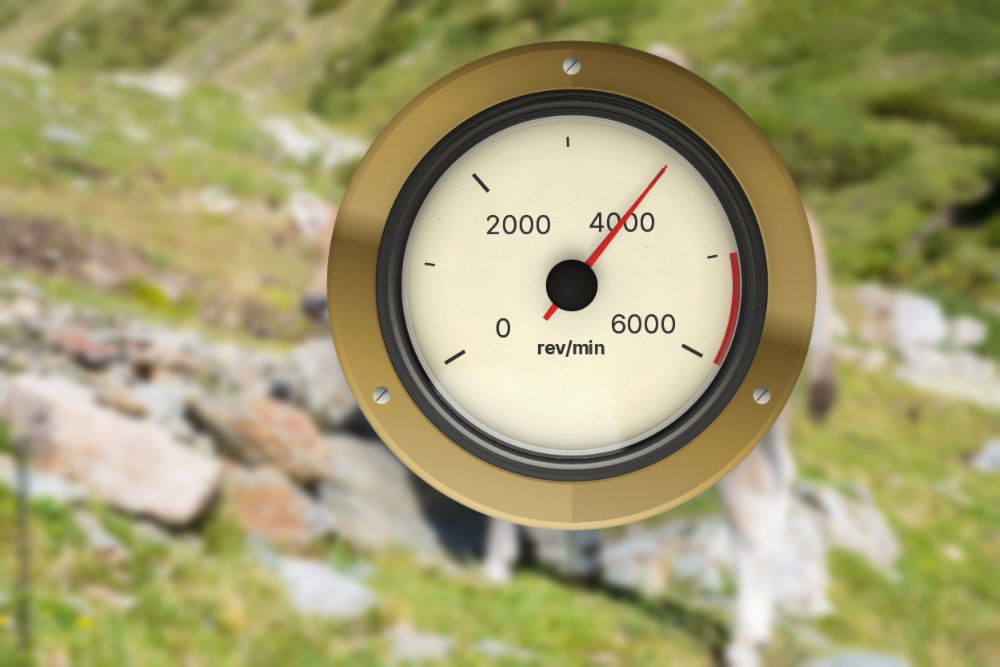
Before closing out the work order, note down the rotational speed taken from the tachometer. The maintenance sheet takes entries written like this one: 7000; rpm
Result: 4000; rpm
